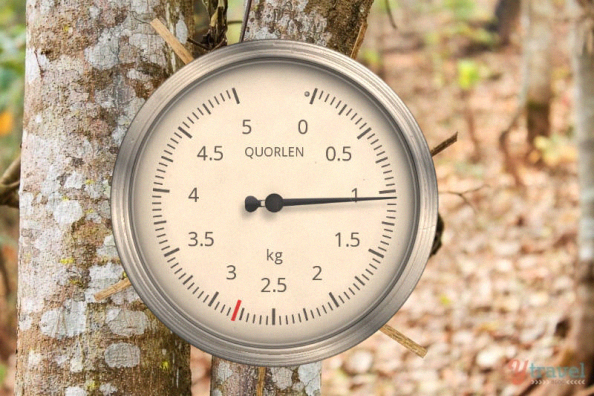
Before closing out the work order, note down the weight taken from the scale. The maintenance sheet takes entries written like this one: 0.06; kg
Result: 1.05; kg
